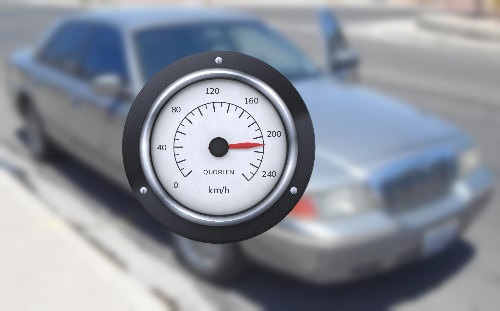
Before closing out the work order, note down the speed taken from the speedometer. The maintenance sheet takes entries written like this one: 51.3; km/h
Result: 210; km/h
